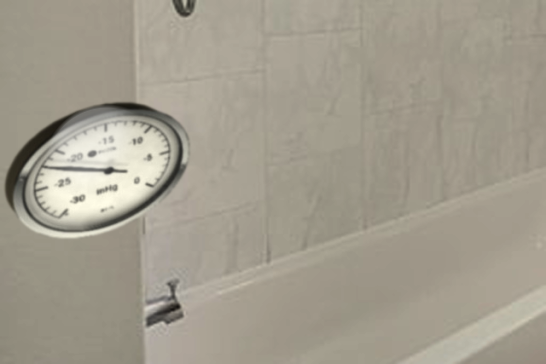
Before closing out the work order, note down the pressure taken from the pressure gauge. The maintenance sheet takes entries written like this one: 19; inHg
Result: -22; inHg
